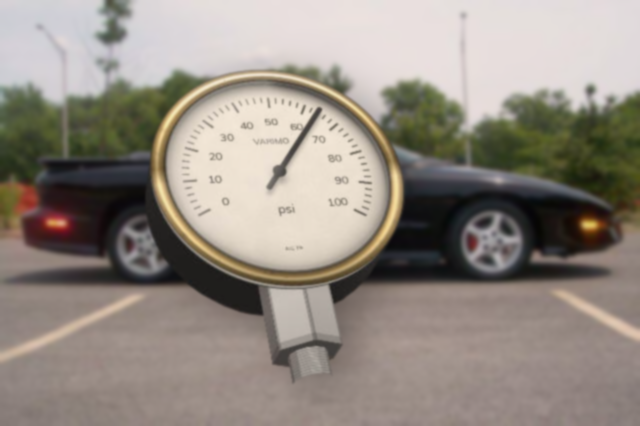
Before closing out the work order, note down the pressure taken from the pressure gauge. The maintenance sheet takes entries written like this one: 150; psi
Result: 64; psi
